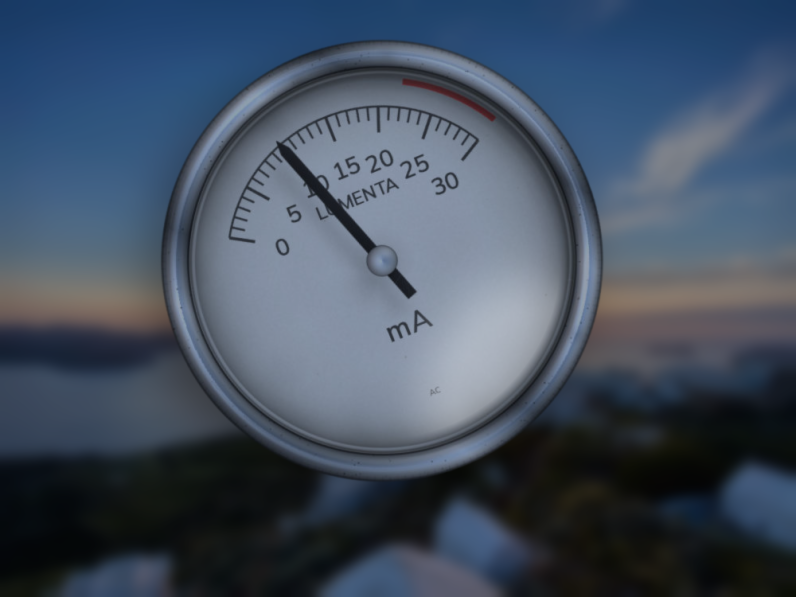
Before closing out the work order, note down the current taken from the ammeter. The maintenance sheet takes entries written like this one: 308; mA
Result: 10; mA
